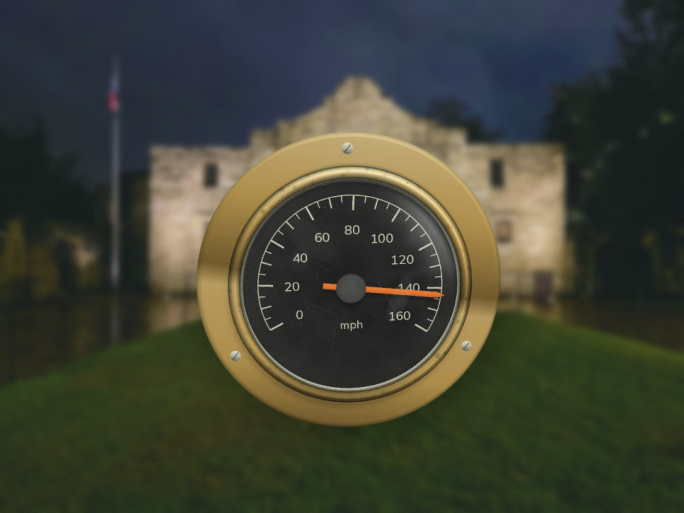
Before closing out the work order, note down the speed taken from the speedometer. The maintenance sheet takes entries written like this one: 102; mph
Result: 142.5; mph
